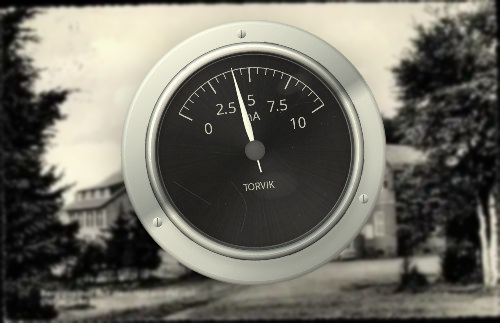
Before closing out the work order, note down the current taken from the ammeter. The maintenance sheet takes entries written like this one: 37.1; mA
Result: 4; mA
